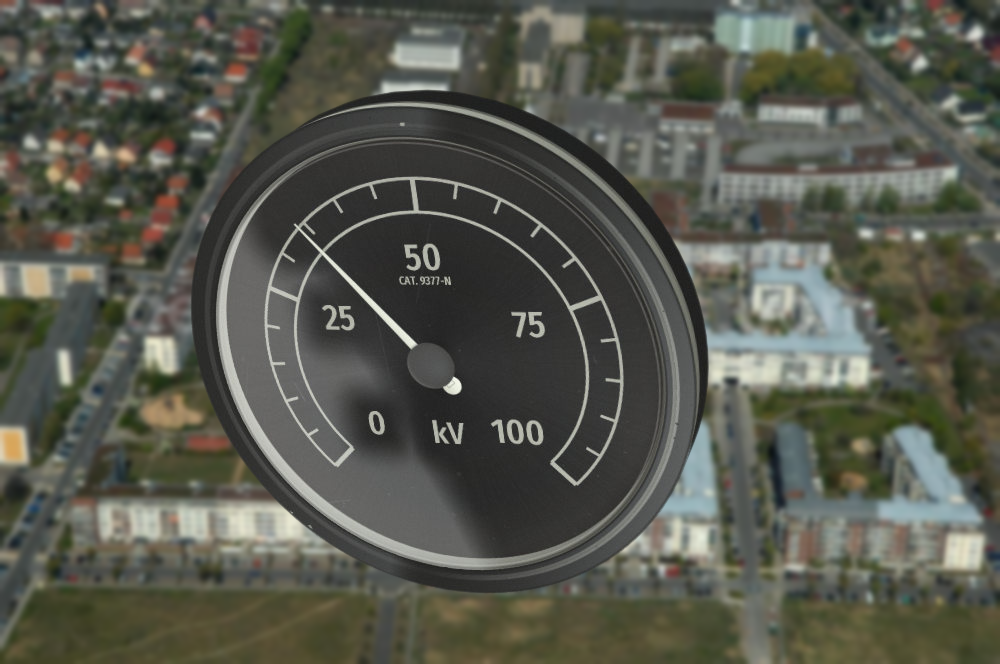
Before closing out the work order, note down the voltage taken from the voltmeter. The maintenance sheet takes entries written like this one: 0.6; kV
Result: 35; kV
